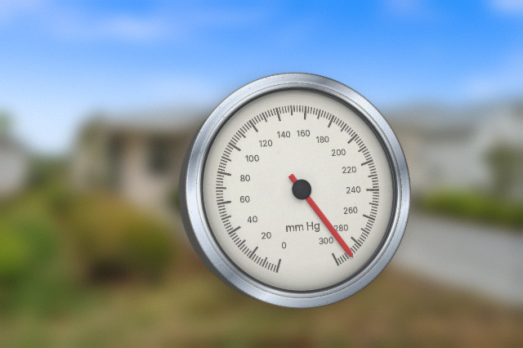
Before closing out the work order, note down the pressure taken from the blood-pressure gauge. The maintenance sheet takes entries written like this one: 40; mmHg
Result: 290; mmHg
